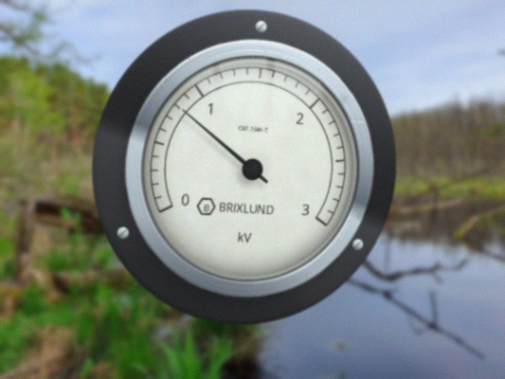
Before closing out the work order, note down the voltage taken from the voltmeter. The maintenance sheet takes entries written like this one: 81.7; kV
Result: 0.8; kV
